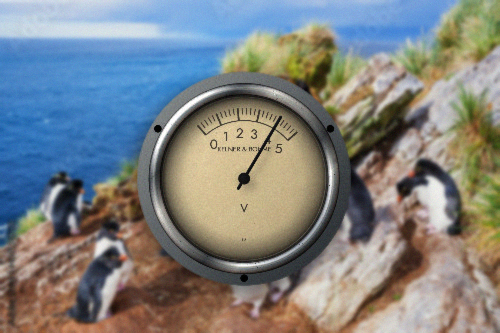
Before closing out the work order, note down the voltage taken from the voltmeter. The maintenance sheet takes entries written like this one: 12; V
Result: 4; V
